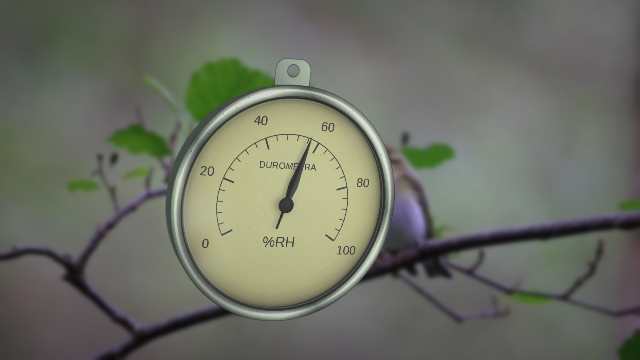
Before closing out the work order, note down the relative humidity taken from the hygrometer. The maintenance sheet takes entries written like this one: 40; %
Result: 56; %
